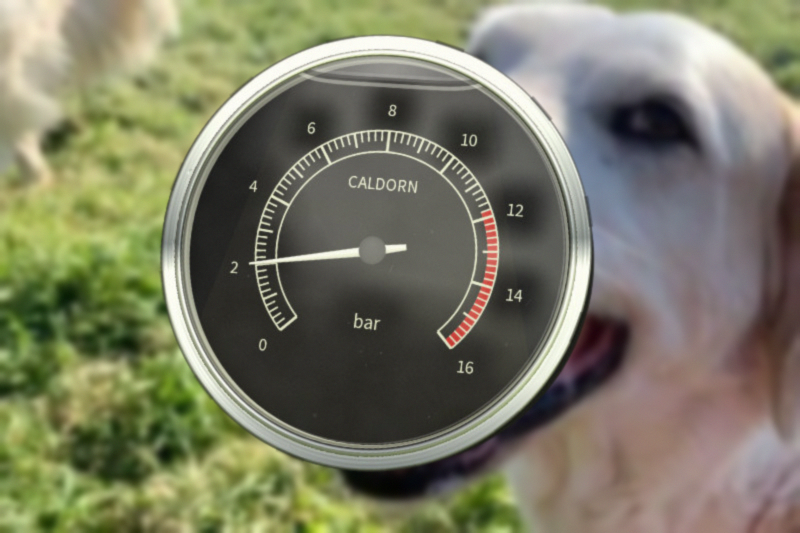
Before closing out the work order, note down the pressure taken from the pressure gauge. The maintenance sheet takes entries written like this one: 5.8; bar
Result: 2; bar
